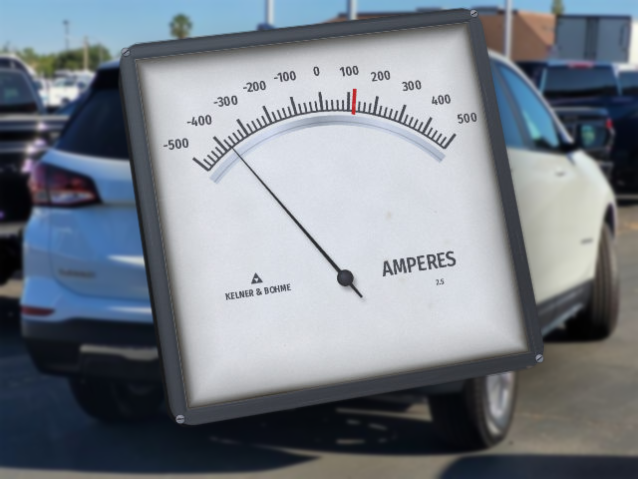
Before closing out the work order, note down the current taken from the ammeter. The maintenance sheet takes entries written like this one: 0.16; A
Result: -380; A
